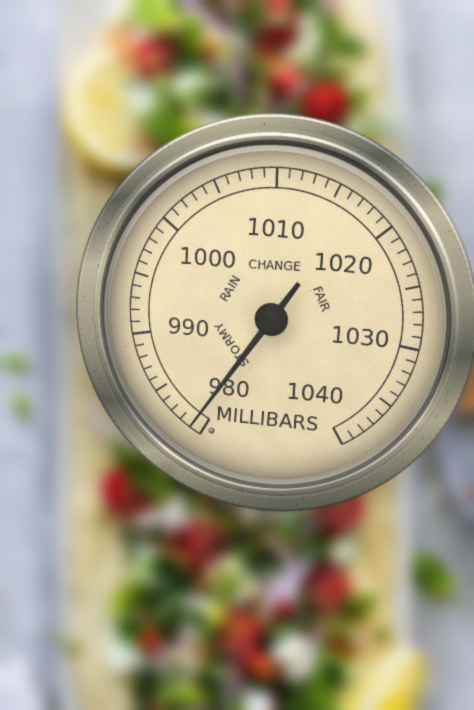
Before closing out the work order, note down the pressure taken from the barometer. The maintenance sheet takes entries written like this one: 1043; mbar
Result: 981; mbar
